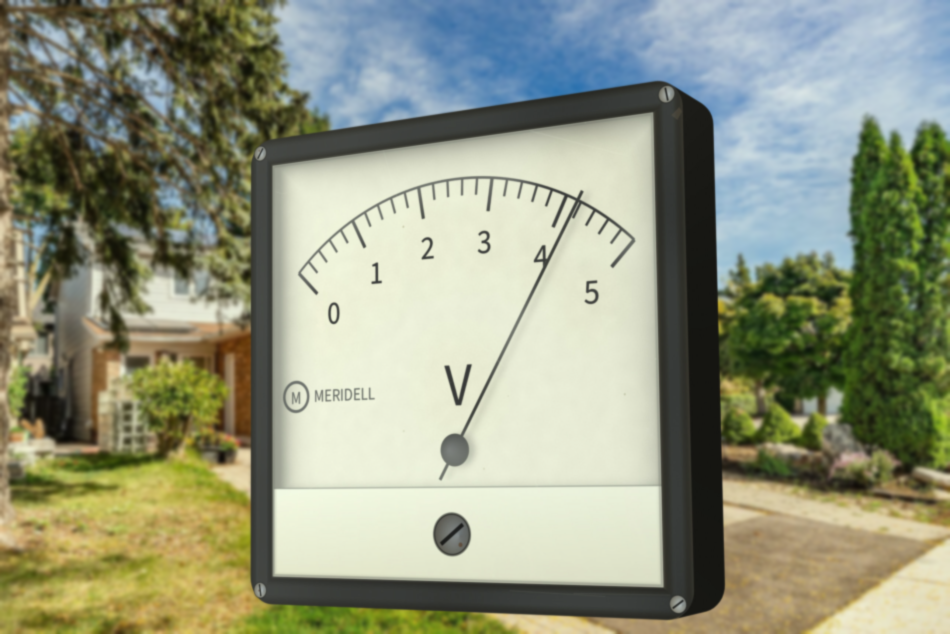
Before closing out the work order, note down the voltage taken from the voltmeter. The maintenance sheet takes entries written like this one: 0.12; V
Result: 4.2; V
